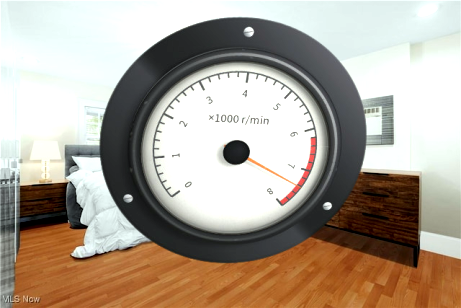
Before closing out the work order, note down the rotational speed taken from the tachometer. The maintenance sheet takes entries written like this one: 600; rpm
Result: 7400; rpm
